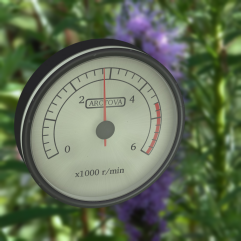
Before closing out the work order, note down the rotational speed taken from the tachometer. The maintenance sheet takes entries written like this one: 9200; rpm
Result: 2800; rpm
